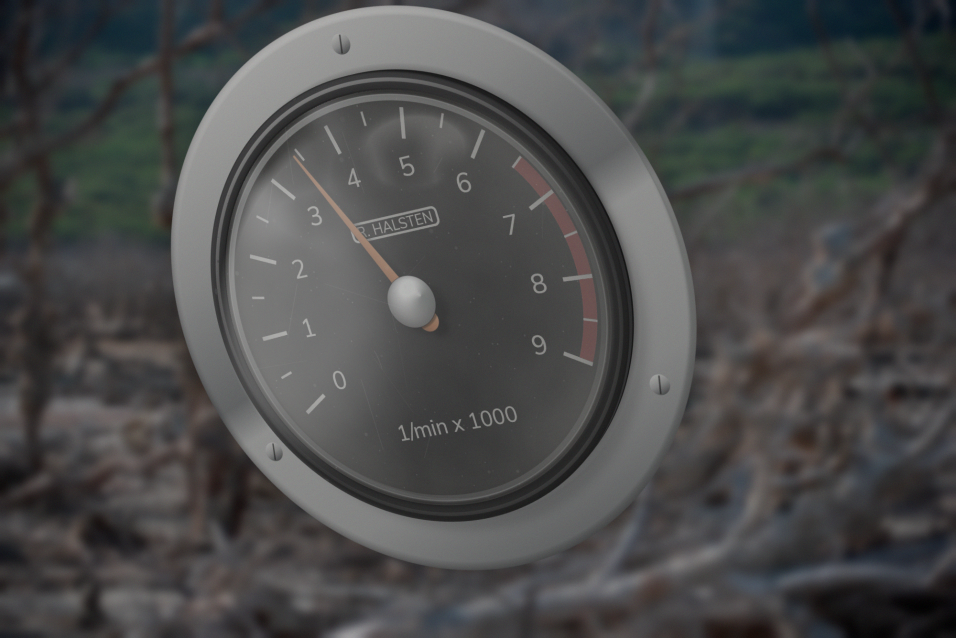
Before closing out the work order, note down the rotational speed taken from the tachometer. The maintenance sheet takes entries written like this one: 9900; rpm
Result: 3500; rpm
